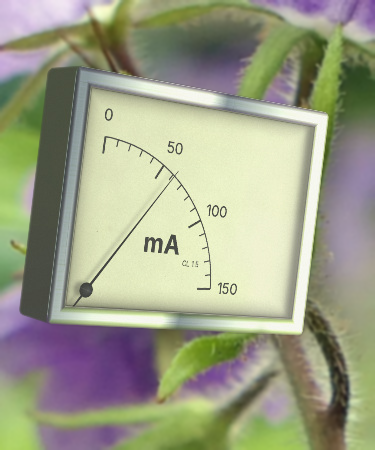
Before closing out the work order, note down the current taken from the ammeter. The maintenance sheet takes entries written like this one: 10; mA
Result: 60; mA
